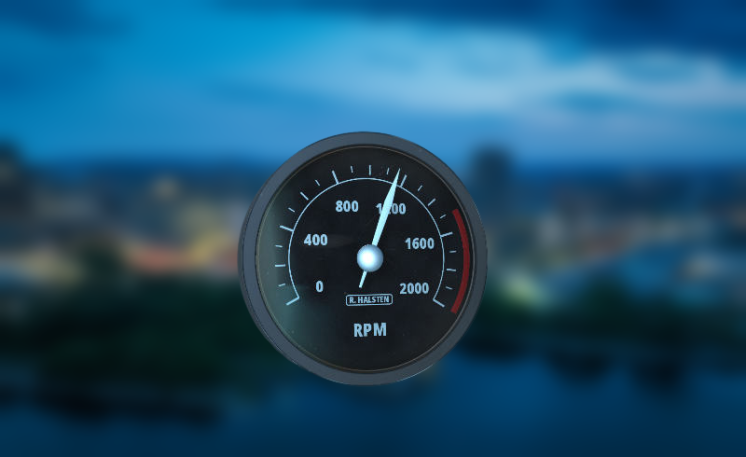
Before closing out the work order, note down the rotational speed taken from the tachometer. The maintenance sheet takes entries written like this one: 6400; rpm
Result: 1150; rpm
